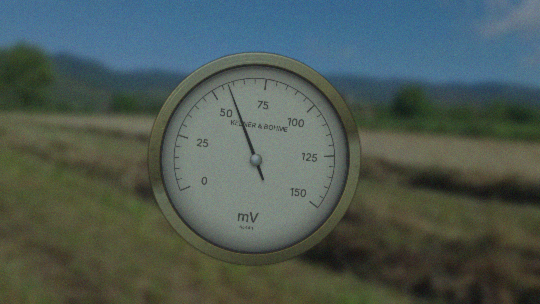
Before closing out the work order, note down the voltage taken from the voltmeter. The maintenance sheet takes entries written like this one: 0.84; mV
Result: 57.5; mV
